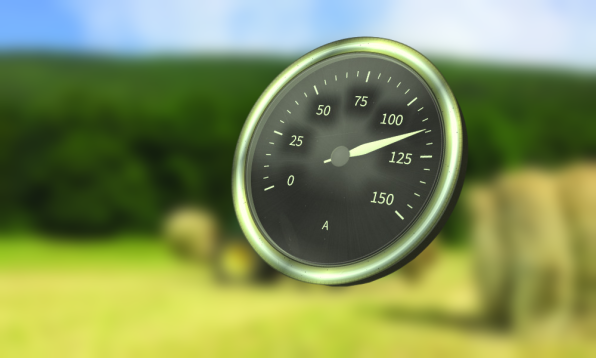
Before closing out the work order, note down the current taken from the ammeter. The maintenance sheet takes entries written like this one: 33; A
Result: 115; A
